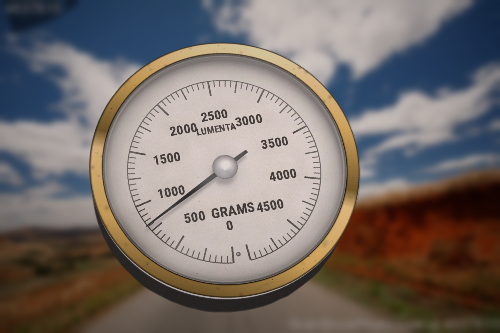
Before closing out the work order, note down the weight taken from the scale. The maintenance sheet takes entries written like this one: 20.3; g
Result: 800; g
